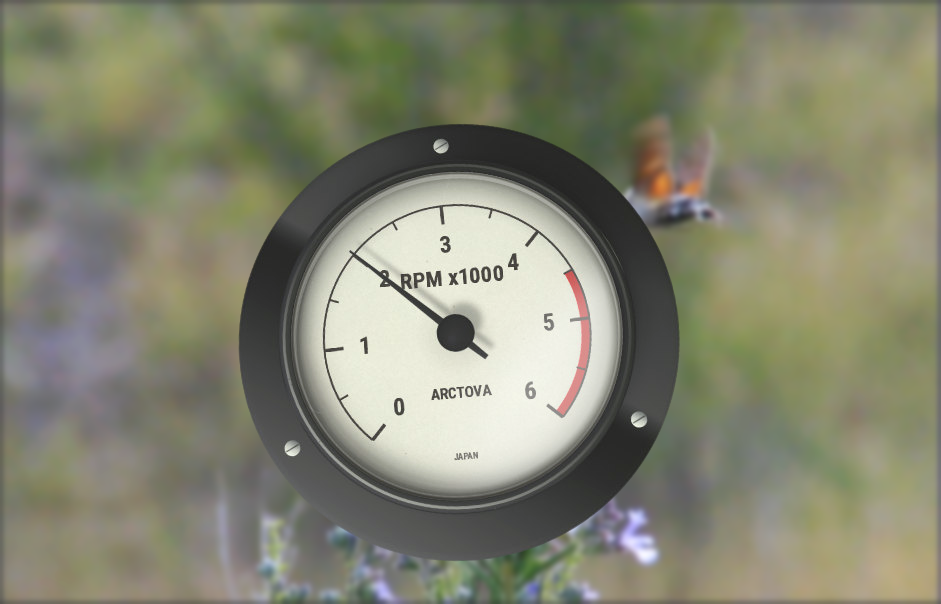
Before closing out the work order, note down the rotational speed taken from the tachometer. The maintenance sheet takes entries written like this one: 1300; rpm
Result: 2000; rpm
